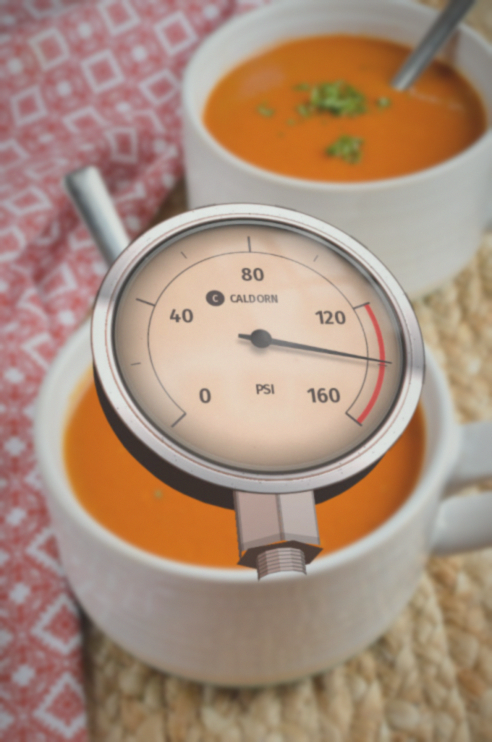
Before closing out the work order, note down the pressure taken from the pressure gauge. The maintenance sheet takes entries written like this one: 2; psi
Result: 140; psi
